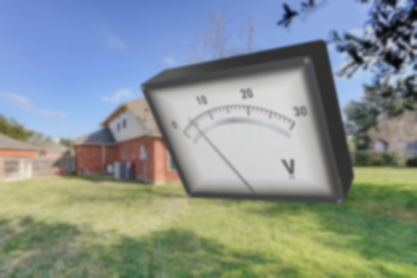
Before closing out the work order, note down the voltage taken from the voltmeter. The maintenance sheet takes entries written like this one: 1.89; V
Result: 5; V
